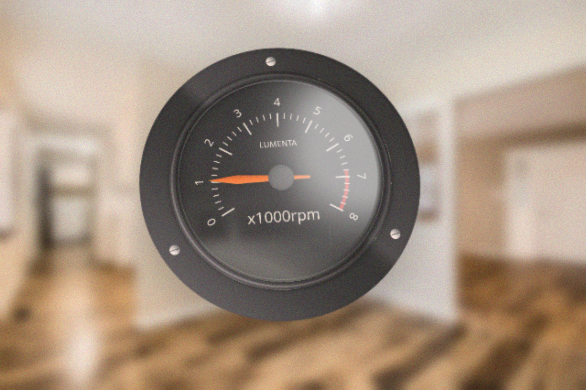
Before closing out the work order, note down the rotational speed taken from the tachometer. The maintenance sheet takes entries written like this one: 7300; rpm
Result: 1000; rpm
